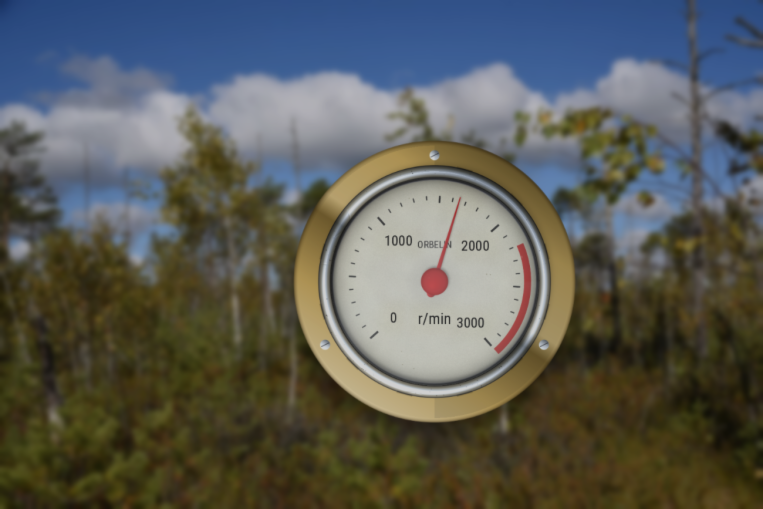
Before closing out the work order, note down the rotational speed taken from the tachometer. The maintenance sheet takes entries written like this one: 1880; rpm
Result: 1650; rpm
